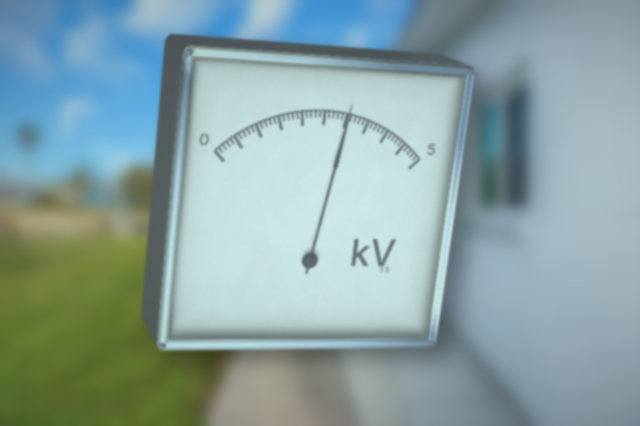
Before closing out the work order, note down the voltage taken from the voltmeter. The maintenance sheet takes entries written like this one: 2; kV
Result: 3; kV
